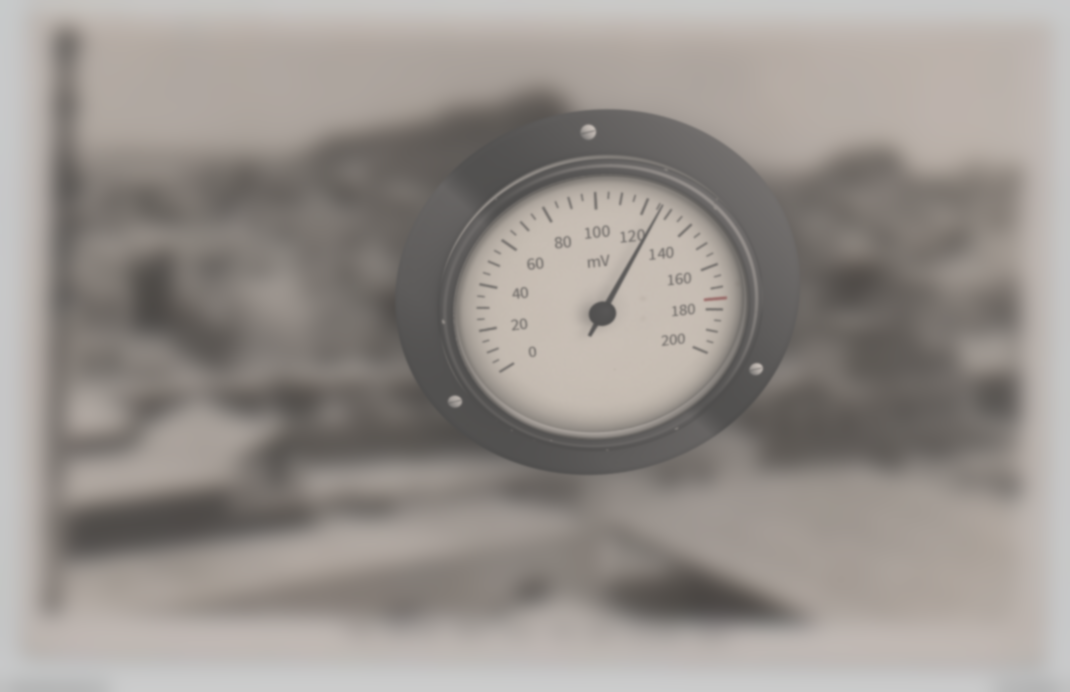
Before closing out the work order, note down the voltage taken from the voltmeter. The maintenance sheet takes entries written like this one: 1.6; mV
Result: 125; mV
